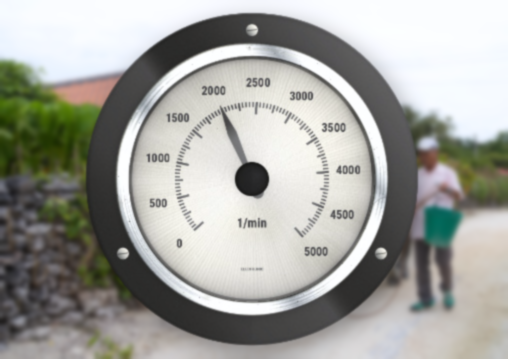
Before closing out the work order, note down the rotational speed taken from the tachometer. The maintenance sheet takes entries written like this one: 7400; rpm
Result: 2000; rpm
